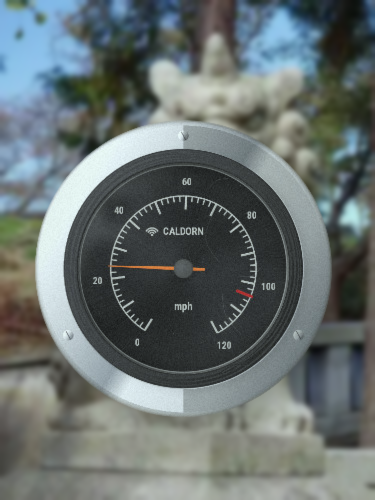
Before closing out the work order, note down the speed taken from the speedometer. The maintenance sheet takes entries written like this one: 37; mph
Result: 24; mph
